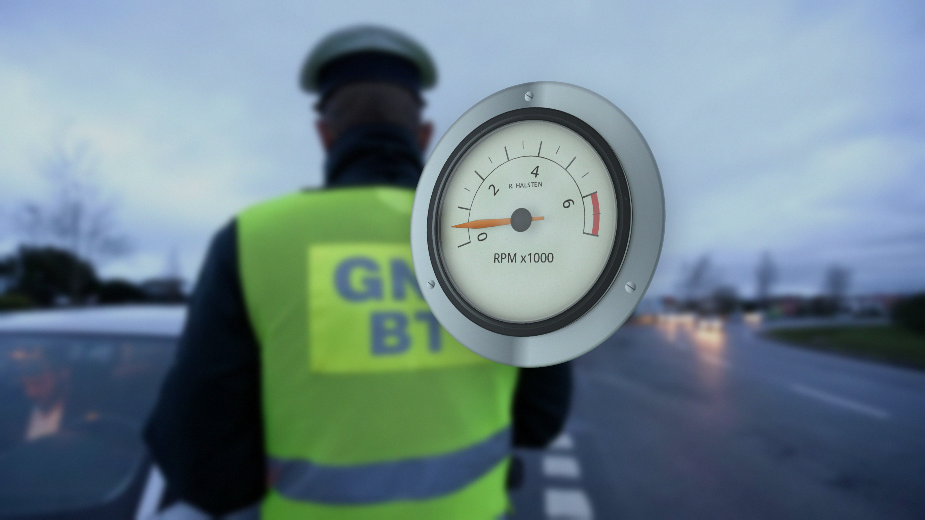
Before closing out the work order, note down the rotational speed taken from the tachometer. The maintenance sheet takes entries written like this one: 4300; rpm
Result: 500; rpm
